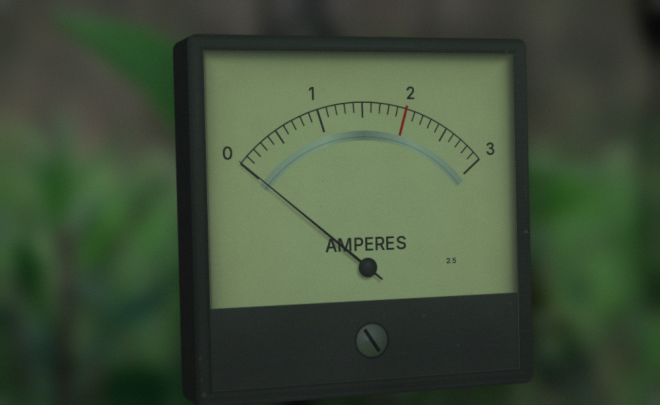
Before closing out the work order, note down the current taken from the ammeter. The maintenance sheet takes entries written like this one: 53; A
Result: 0; A
